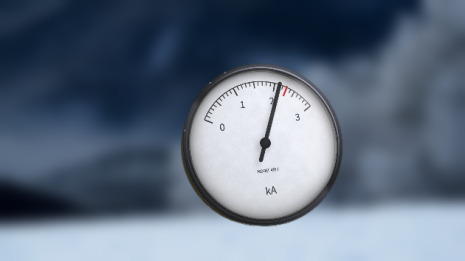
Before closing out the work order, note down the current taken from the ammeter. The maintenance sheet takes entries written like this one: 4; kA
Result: 2.1; kA
